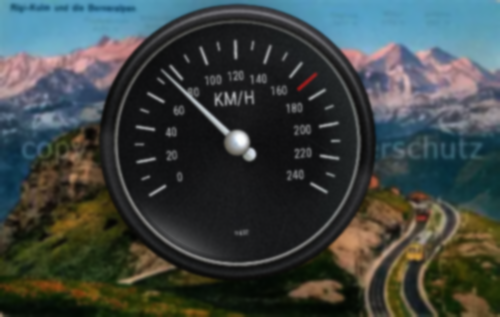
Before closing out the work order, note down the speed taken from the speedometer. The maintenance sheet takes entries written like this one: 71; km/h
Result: 75; km/h
